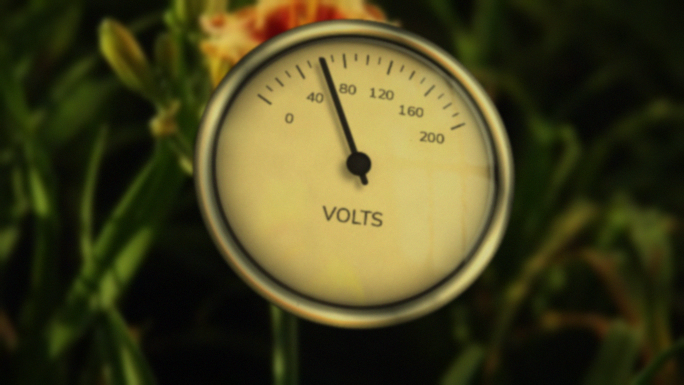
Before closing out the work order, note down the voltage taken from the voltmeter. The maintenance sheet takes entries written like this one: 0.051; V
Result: 60; V
